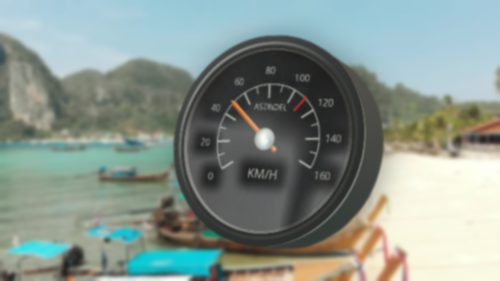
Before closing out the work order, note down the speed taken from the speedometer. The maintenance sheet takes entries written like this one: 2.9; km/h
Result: 50; km/h
